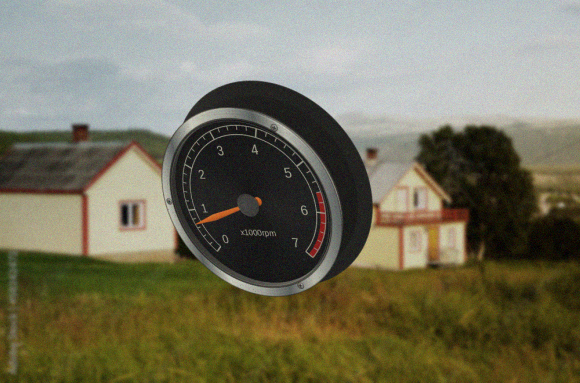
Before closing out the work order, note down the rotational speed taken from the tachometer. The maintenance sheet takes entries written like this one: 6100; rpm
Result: 700; rpm
